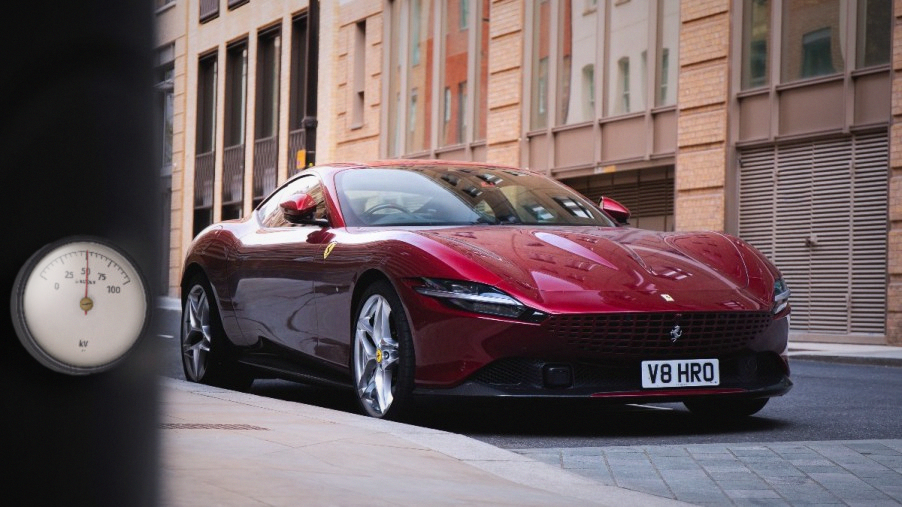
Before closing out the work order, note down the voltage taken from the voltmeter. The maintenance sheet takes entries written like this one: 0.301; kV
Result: 50; kV
